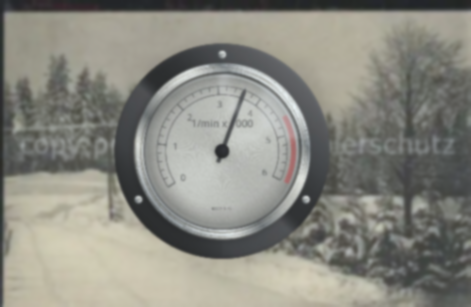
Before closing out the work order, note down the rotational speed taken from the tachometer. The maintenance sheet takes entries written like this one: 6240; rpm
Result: 3600; rpm
